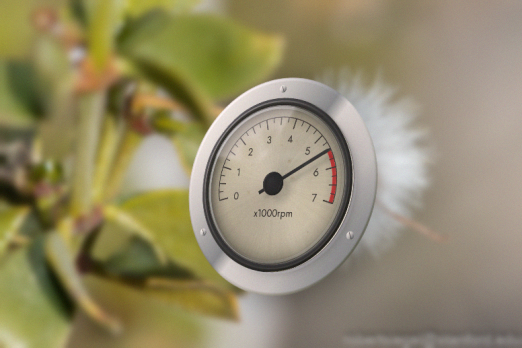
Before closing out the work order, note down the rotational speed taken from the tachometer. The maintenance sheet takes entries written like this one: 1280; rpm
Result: 5500; rpm
